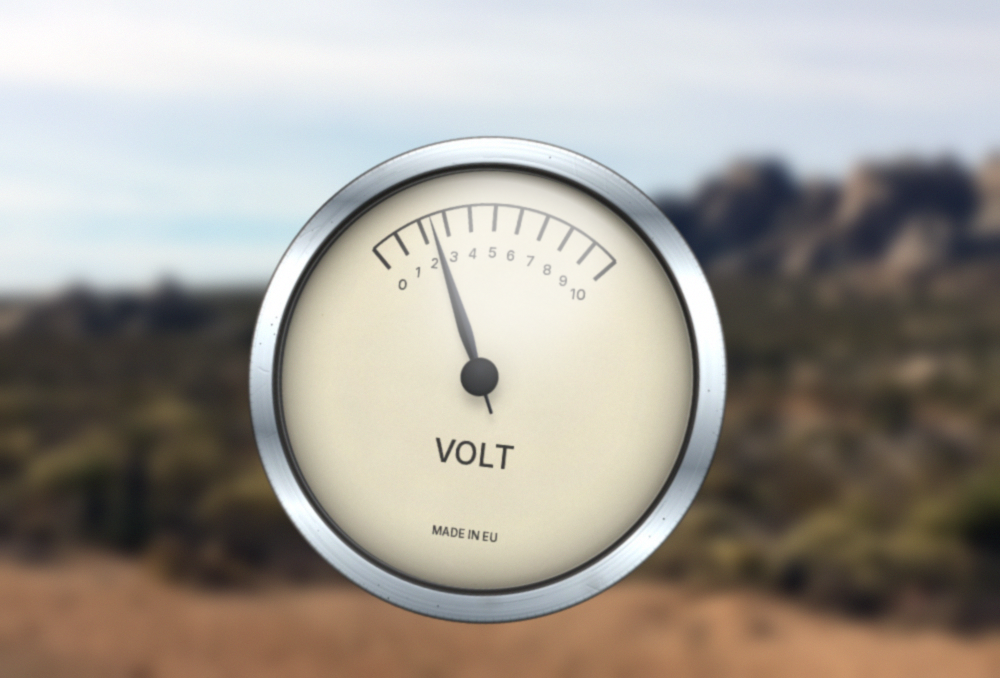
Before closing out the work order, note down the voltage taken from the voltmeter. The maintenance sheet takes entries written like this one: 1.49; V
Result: 2.5; V
